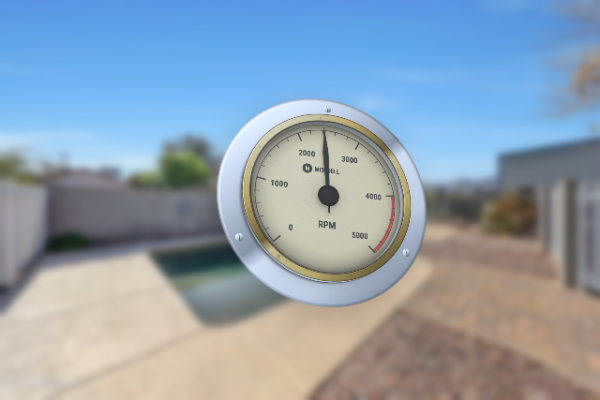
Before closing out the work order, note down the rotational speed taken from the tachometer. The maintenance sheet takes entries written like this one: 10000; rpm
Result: 2400; rpm
